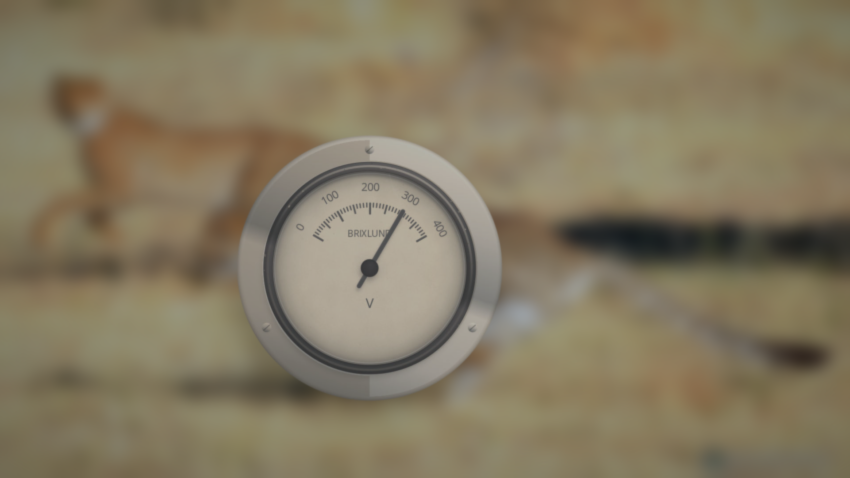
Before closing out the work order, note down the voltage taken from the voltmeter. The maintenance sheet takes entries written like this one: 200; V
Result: 300; V
